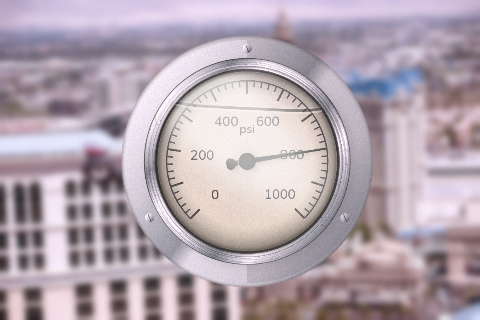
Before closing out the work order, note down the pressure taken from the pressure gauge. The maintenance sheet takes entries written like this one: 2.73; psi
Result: 800; psi
